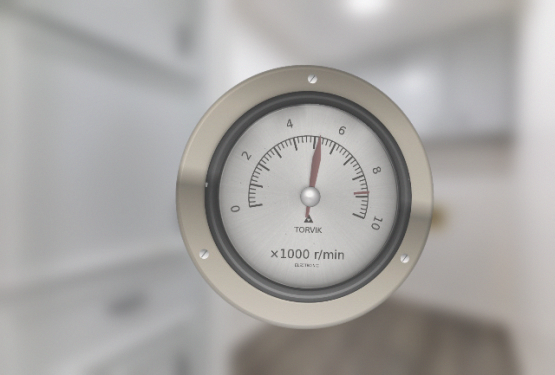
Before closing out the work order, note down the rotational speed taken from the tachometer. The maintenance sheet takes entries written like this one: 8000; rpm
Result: 5200; rpm
